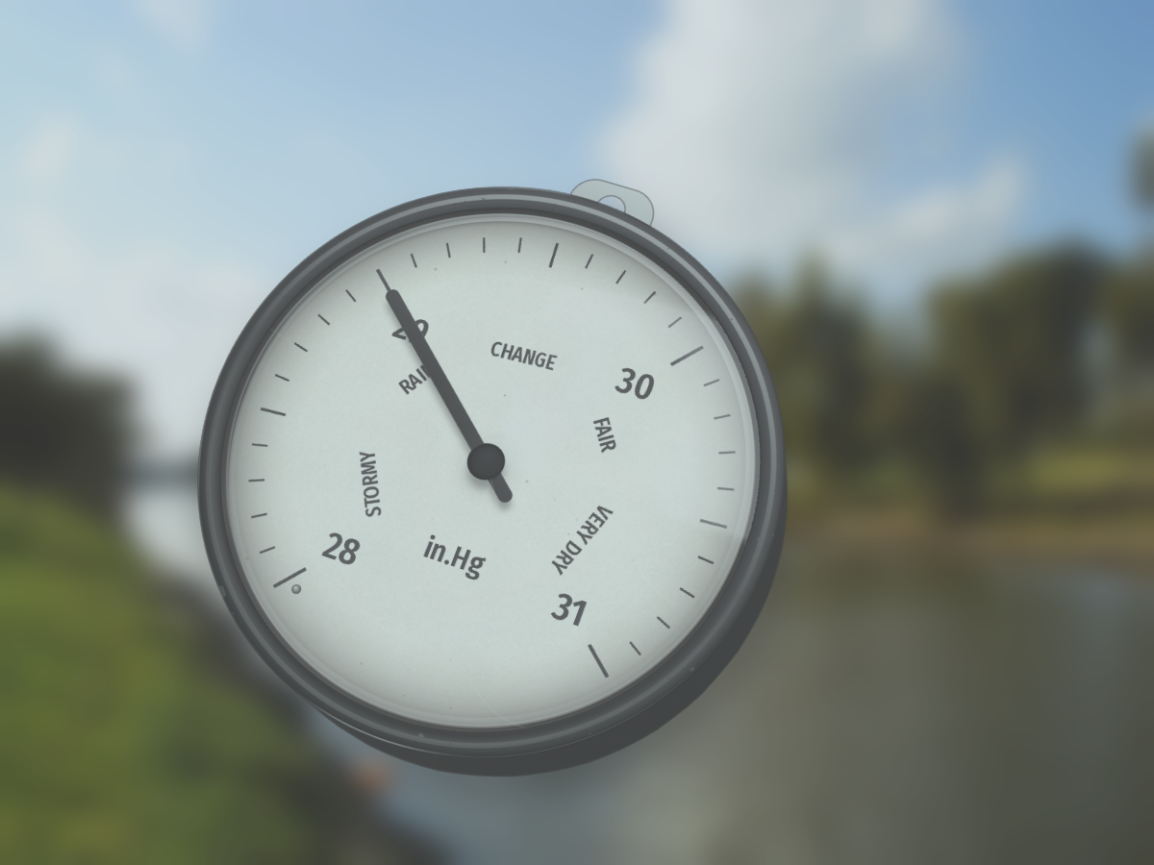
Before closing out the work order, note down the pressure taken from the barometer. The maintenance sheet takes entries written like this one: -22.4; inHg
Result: 29; inHg
